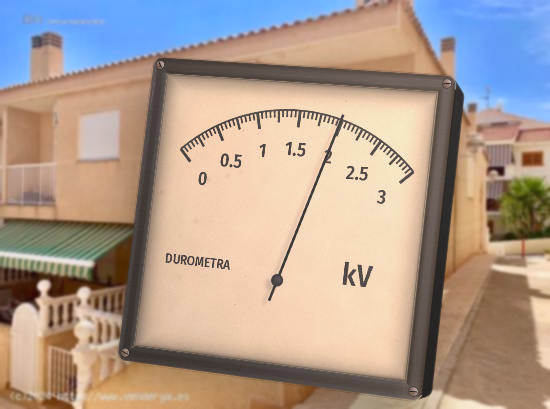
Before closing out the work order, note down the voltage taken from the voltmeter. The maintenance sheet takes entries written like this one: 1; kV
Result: 2; kV
